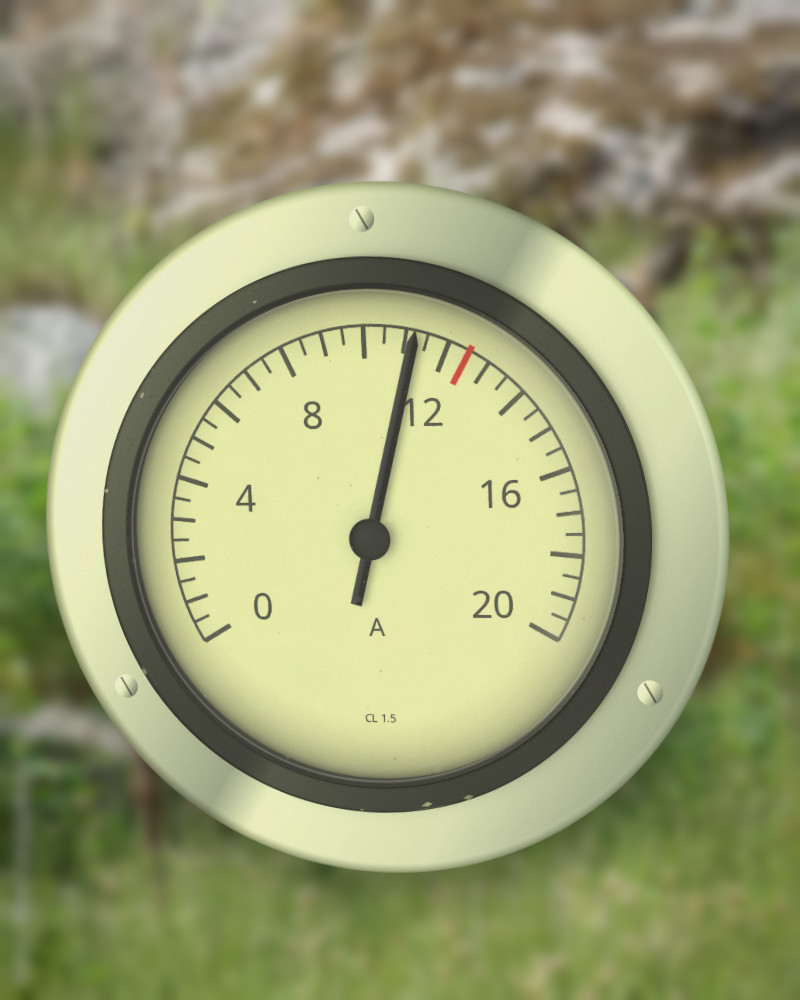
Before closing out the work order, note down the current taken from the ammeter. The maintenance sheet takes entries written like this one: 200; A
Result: 11.25; A
